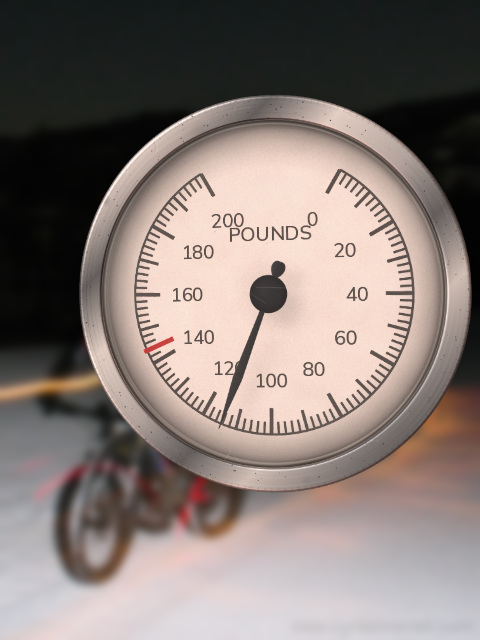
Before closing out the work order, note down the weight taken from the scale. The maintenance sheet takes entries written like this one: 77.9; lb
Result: 114; lb
